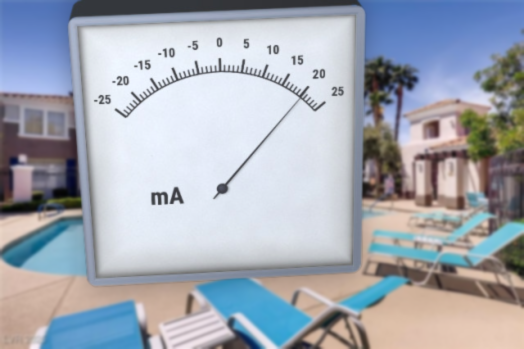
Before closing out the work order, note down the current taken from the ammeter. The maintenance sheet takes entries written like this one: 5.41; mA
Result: 20; mA
